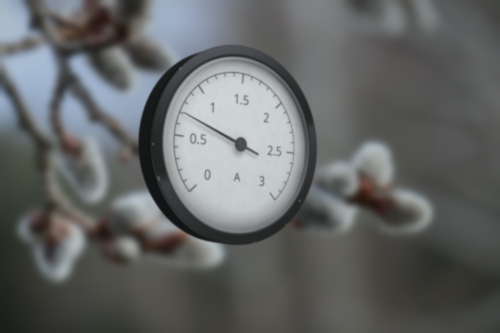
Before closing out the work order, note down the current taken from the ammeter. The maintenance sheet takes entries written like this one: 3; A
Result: 0.7; A
